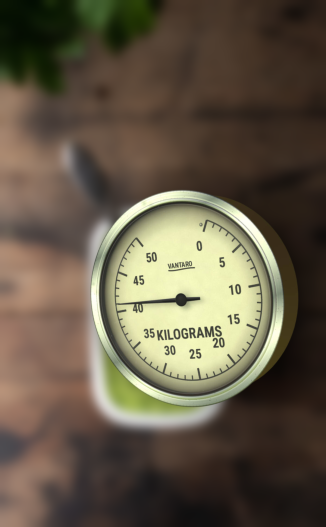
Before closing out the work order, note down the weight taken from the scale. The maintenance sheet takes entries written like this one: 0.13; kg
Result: 41; kg
